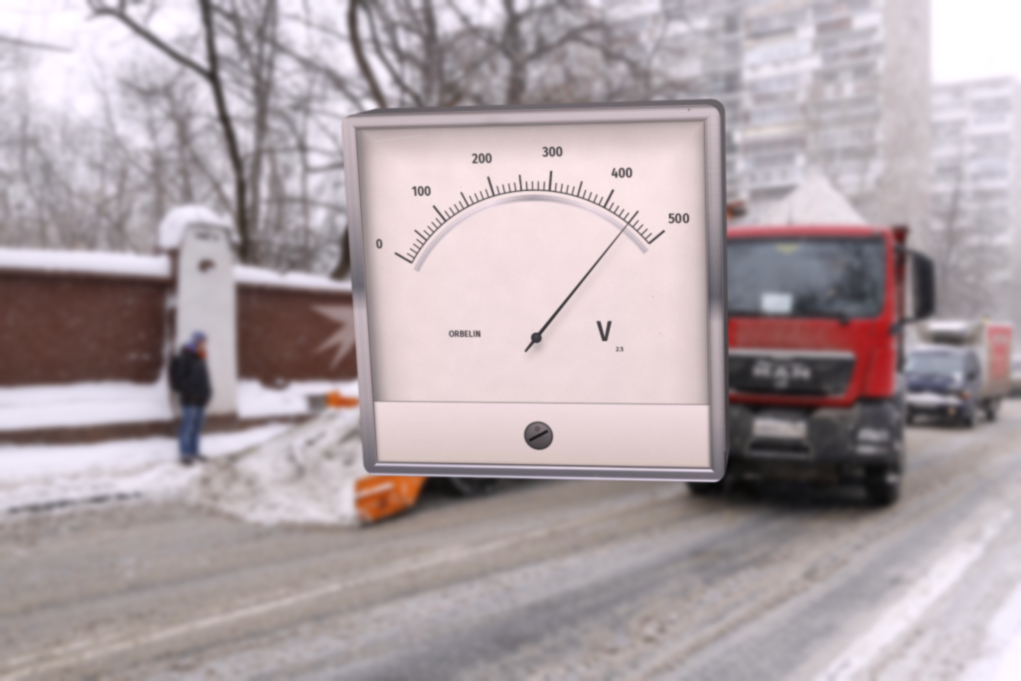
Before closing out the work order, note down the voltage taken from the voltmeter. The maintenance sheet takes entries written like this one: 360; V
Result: 450; V
